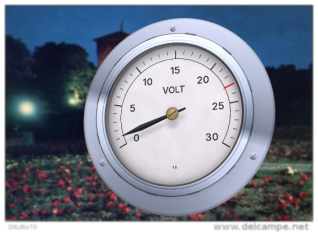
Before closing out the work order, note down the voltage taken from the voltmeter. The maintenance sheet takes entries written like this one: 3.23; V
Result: 1; V
